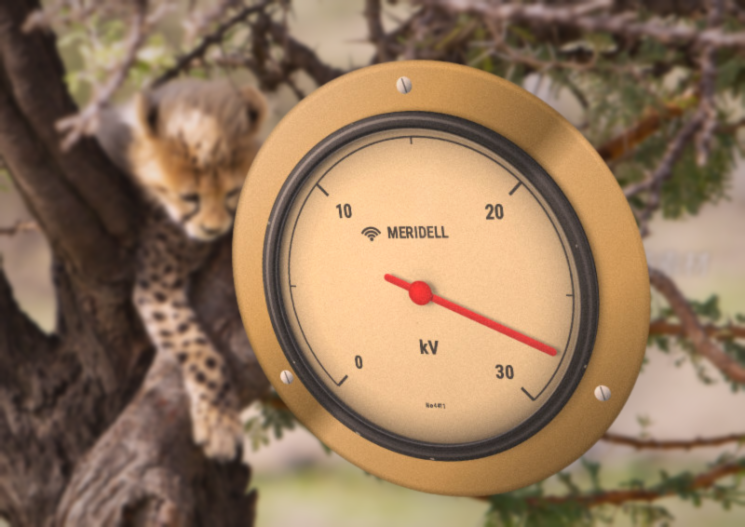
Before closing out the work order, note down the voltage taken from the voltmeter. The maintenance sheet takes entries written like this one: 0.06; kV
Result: 27.5; kV
